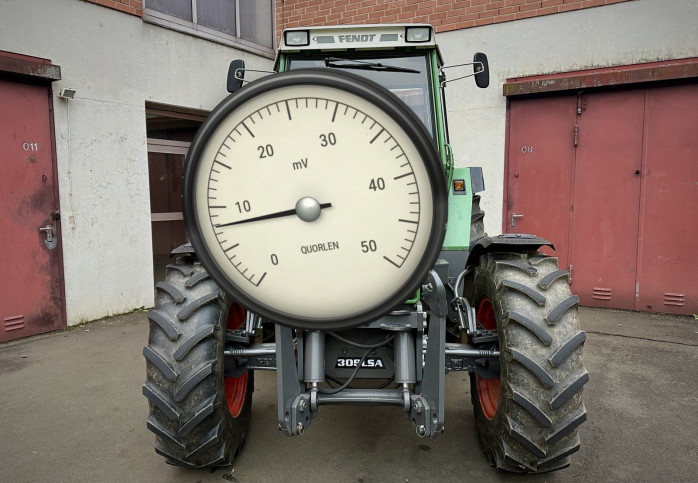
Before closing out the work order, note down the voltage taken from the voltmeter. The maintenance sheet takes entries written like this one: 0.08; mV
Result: 8; mV
